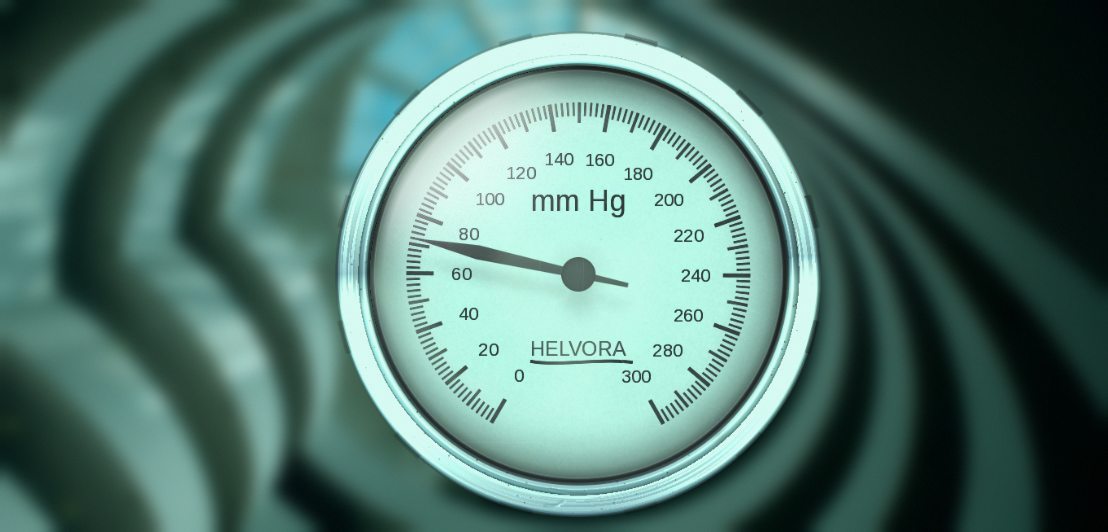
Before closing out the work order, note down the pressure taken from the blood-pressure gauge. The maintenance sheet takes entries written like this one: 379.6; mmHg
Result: 72; mmHg
